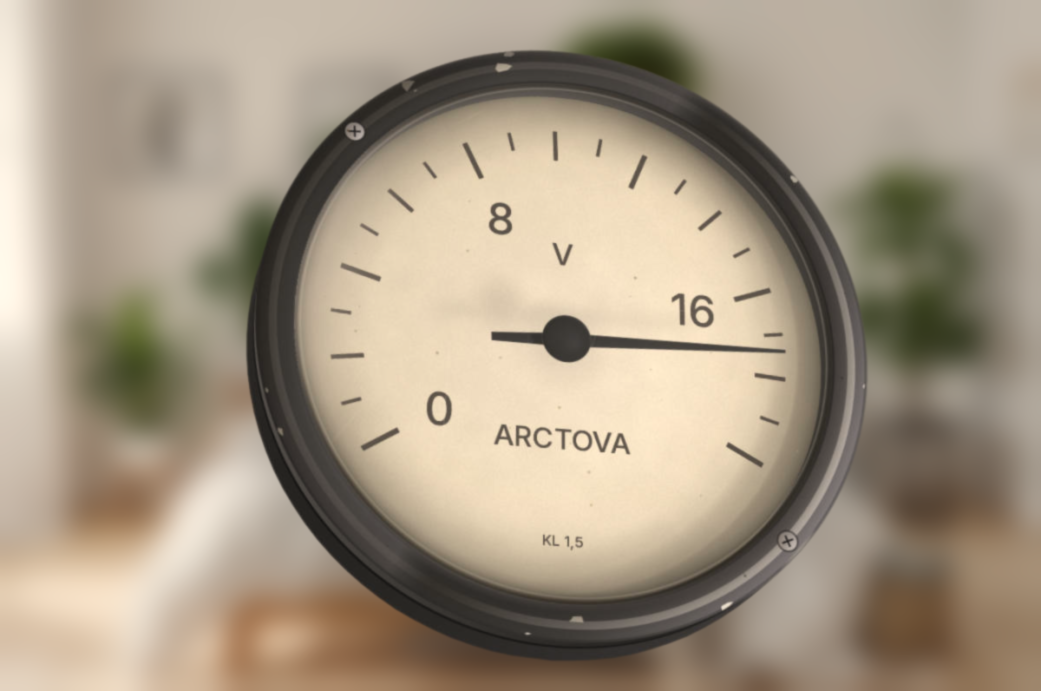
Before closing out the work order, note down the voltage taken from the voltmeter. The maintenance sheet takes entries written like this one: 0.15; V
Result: 17.5; V
